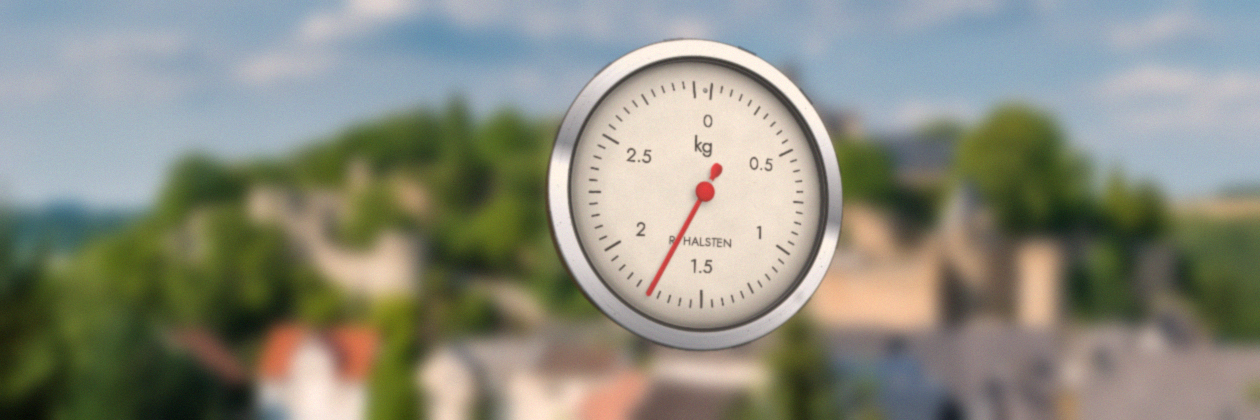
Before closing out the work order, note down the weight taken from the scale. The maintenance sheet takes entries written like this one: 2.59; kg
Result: 1.75; kg
